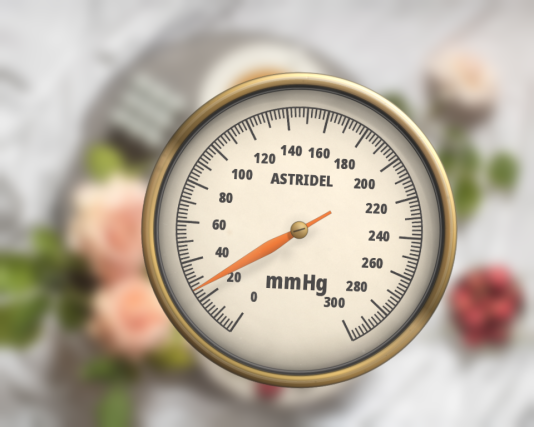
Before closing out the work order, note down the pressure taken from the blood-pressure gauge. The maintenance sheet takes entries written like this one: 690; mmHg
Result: 26; mmHg
